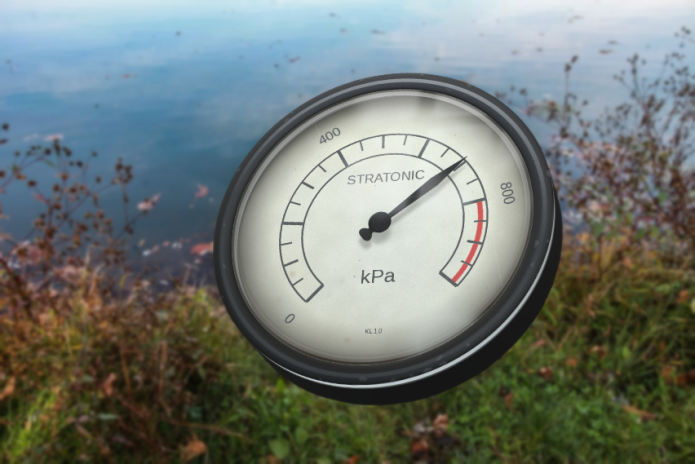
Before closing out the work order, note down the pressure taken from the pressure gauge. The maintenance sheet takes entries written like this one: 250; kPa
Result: 700; kPa
